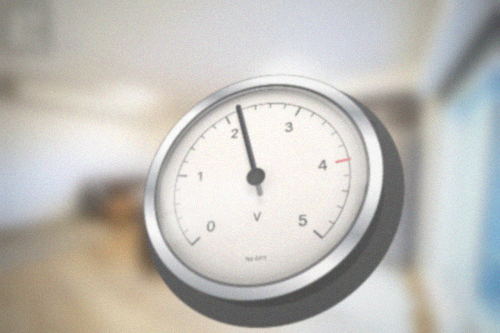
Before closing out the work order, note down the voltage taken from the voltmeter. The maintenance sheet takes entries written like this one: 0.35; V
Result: 2.2; V
